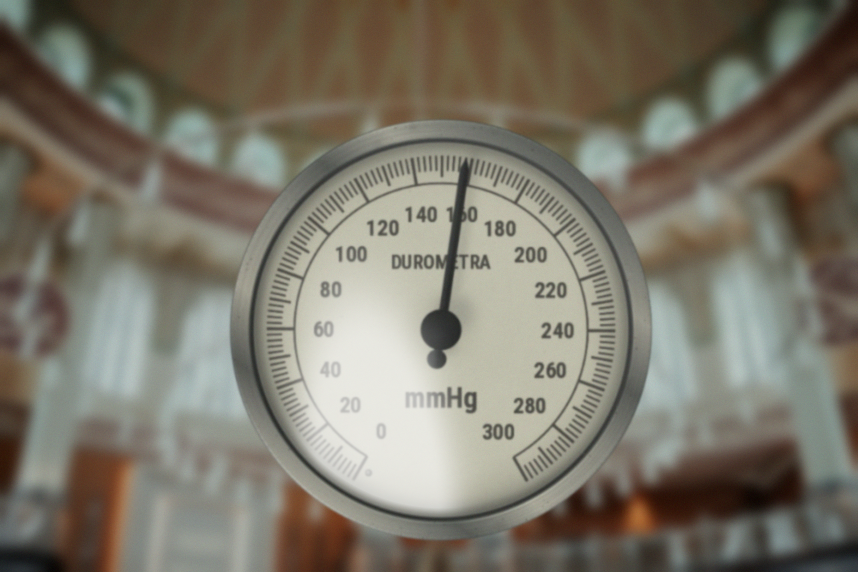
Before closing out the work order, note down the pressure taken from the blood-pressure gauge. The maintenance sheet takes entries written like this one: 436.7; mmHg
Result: 158; mmHg
